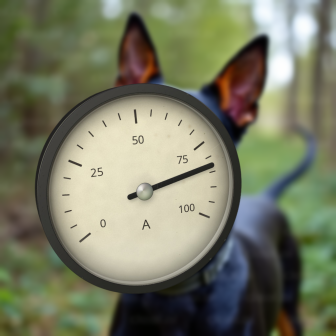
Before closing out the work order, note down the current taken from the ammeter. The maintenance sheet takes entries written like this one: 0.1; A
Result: 82.5; A
